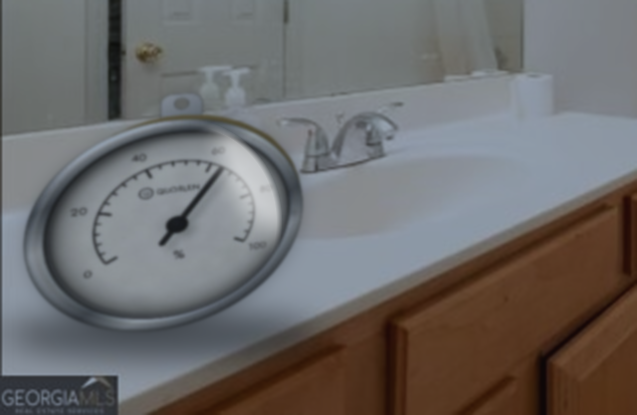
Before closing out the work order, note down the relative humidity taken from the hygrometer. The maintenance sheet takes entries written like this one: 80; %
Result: 64; %
